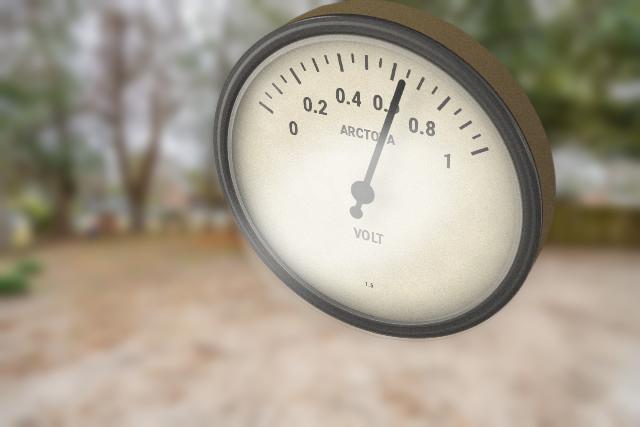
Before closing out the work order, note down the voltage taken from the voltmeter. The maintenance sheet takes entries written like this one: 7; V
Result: 0.65; V
